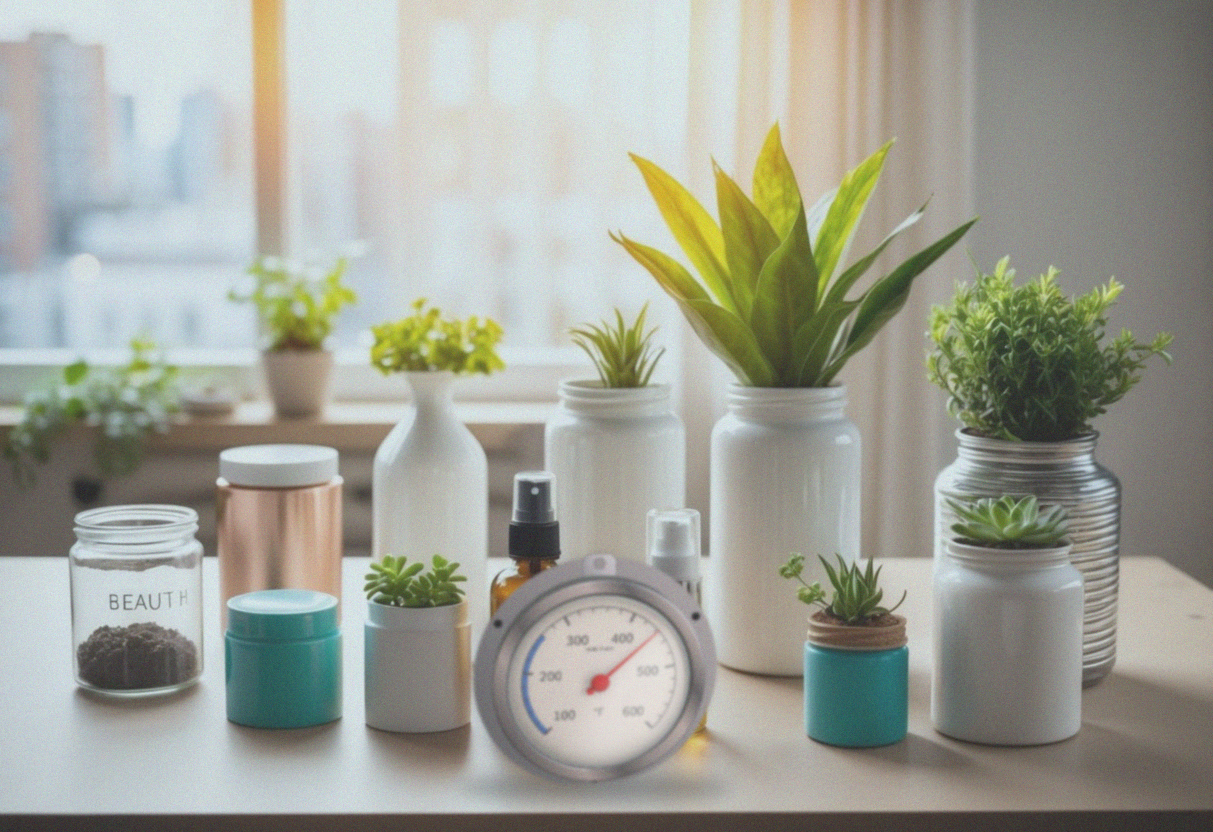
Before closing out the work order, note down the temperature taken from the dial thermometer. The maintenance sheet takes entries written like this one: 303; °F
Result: 440; °F
